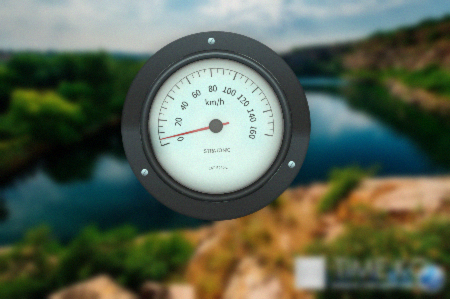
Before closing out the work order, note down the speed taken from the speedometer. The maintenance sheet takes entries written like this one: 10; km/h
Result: 5; km/h
